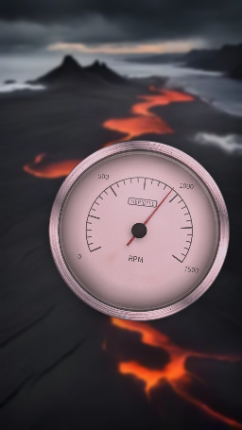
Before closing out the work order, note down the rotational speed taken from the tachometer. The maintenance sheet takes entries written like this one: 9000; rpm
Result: 950; rpm
